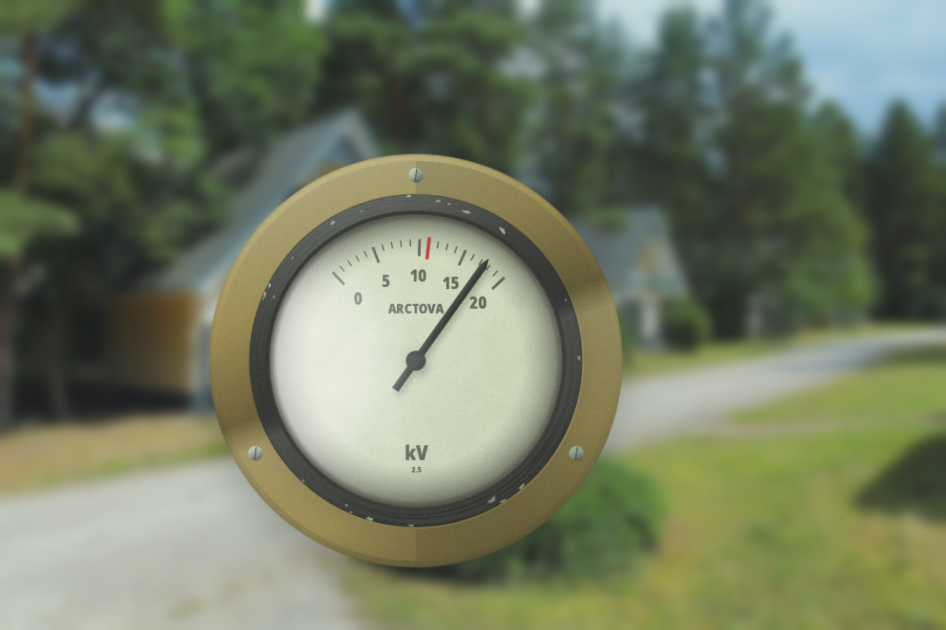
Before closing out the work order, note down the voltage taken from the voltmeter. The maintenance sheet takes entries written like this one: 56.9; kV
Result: 17.5; kV
